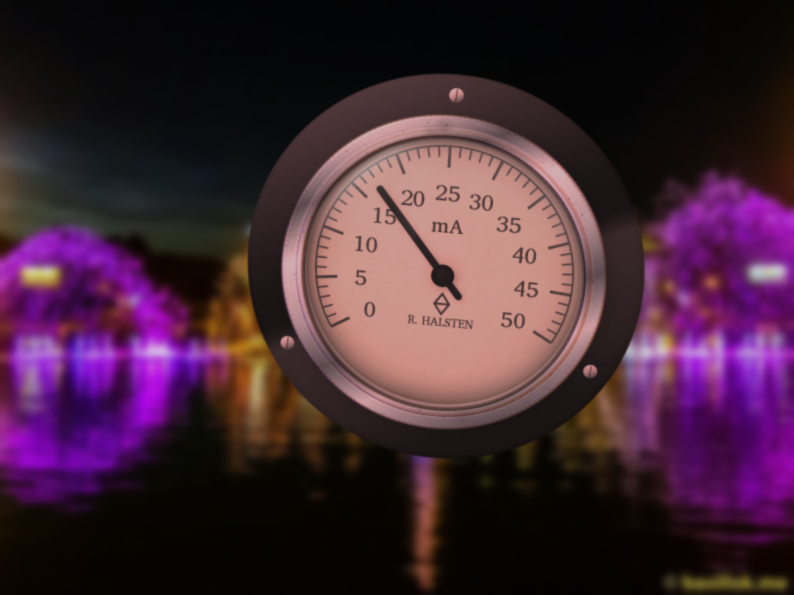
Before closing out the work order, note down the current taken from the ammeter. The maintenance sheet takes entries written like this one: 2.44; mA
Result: 17; mA
